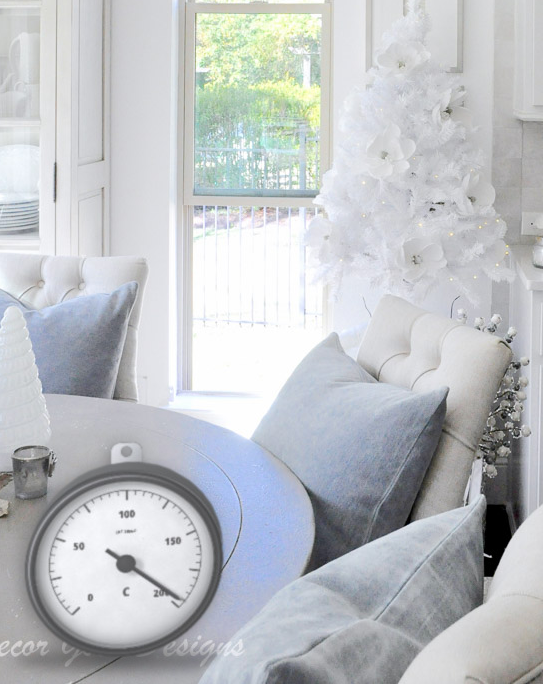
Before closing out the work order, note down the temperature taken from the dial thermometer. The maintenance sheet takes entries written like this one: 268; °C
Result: 195; °C
